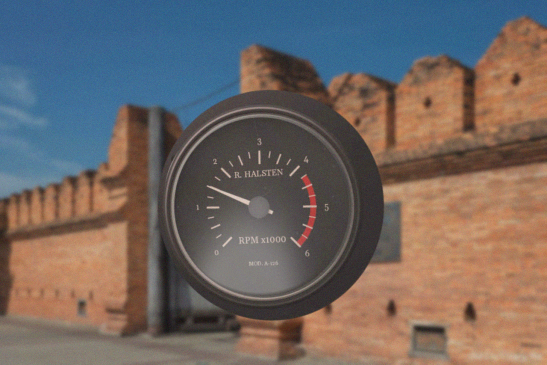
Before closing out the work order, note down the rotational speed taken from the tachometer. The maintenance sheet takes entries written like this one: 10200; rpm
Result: 1500; rpm
